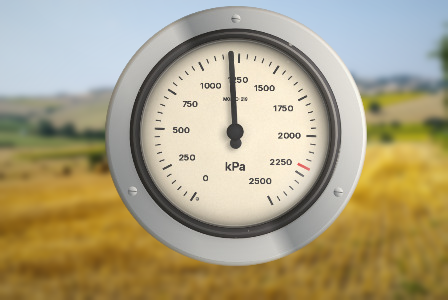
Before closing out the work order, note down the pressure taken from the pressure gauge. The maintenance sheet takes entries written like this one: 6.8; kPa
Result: 1200; kPa
